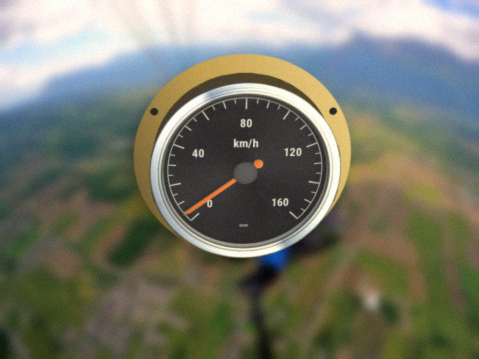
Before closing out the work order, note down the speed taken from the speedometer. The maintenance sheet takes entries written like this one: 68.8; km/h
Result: 5; km/h
